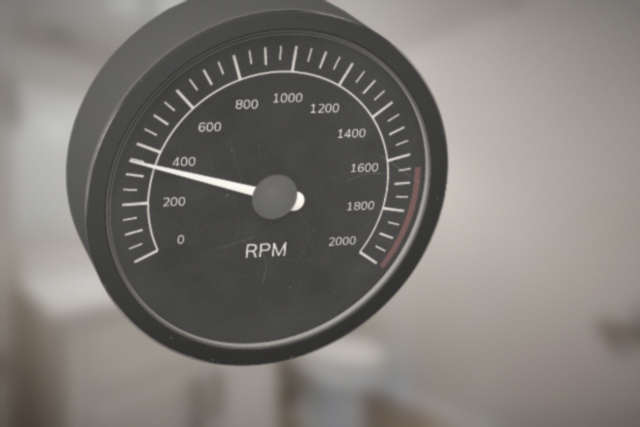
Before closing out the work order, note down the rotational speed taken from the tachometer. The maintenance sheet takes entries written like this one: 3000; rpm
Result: 350; rpm
